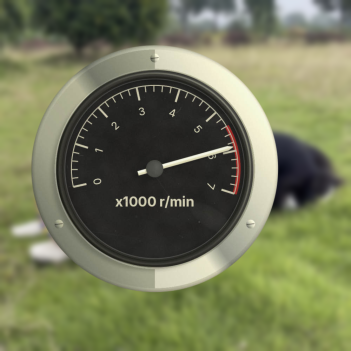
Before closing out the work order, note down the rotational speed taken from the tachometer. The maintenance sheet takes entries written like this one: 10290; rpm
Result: 5900; rpm
